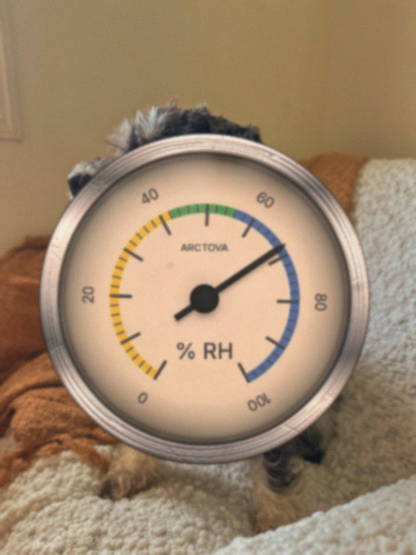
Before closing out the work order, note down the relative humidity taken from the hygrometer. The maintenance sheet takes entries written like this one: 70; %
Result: 68; %
